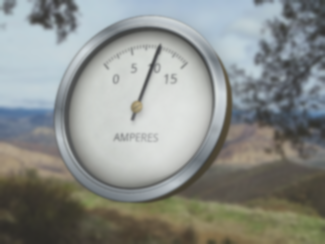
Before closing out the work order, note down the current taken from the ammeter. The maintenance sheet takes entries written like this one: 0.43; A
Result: 10; A
